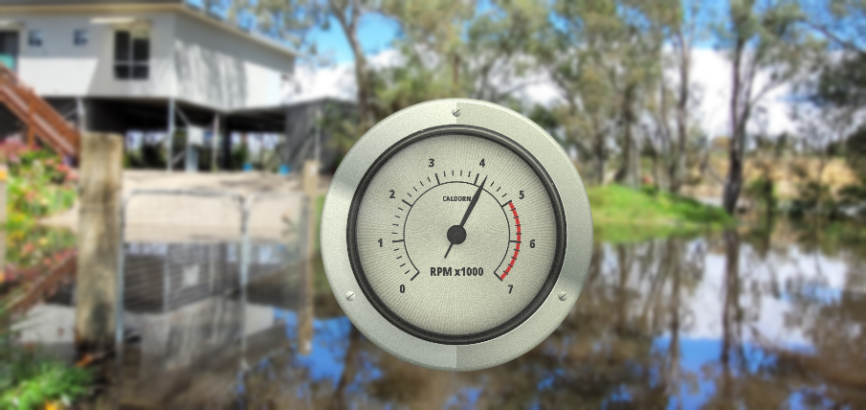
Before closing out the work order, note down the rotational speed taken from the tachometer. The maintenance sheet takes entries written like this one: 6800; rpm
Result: 4200; rpm
